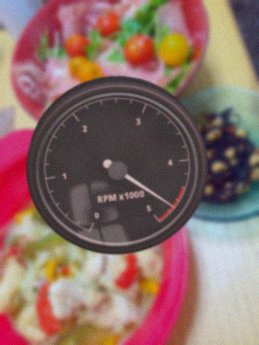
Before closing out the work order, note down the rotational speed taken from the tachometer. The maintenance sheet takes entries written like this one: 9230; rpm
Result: 4700; rpm
